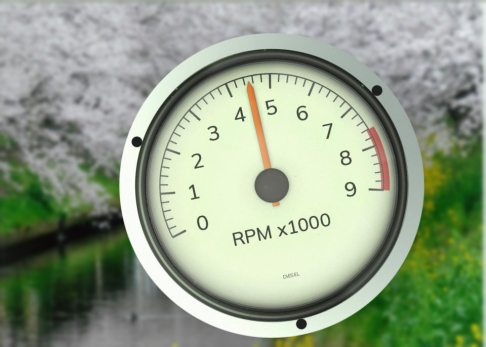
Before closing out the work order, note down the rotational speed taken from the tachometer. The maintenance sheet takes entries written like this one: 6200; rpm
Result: 4500; rpm
